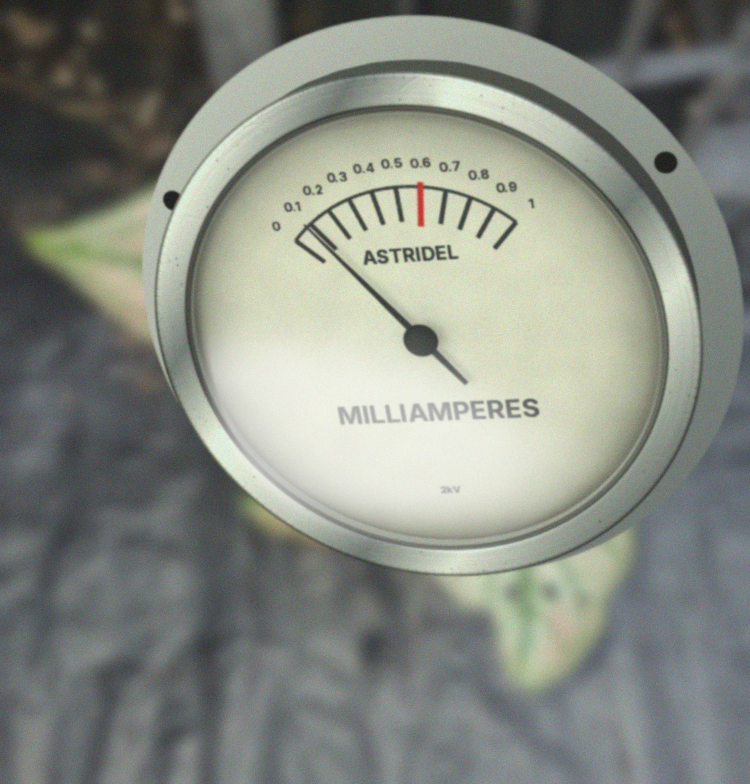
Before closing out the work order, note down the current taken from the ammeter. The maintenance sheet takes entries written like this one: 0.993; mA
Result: 0.1; mA
